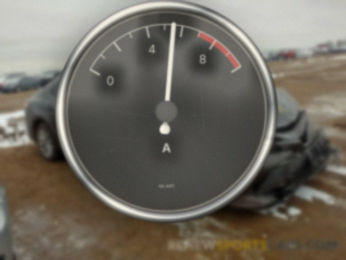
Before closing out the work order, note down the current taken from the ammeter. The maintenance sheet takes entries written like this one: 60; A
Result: 5.5; A
